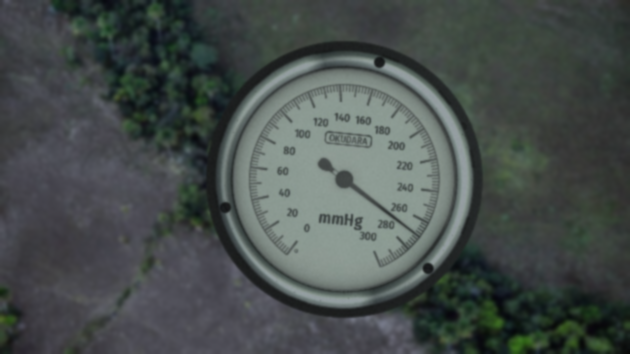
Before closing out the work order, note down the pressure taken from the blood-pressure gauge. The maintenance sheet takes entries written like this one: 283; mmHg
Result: 270; mmHg
